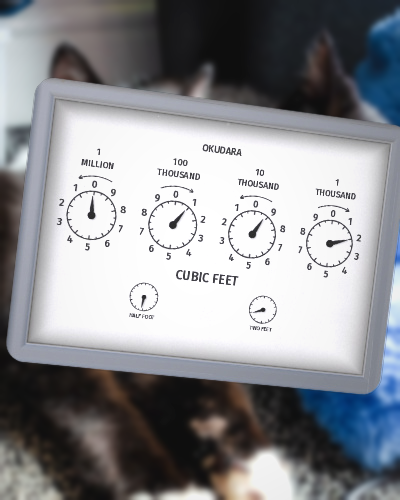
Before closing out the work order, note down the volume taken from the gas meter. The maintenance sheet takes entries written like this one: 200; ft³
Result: 9200; ft³
